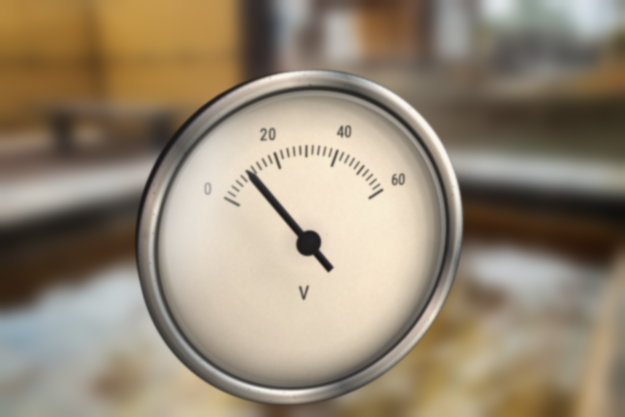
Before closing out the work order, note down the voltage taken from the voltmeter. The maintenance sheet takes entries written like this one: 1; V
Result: 10; V
